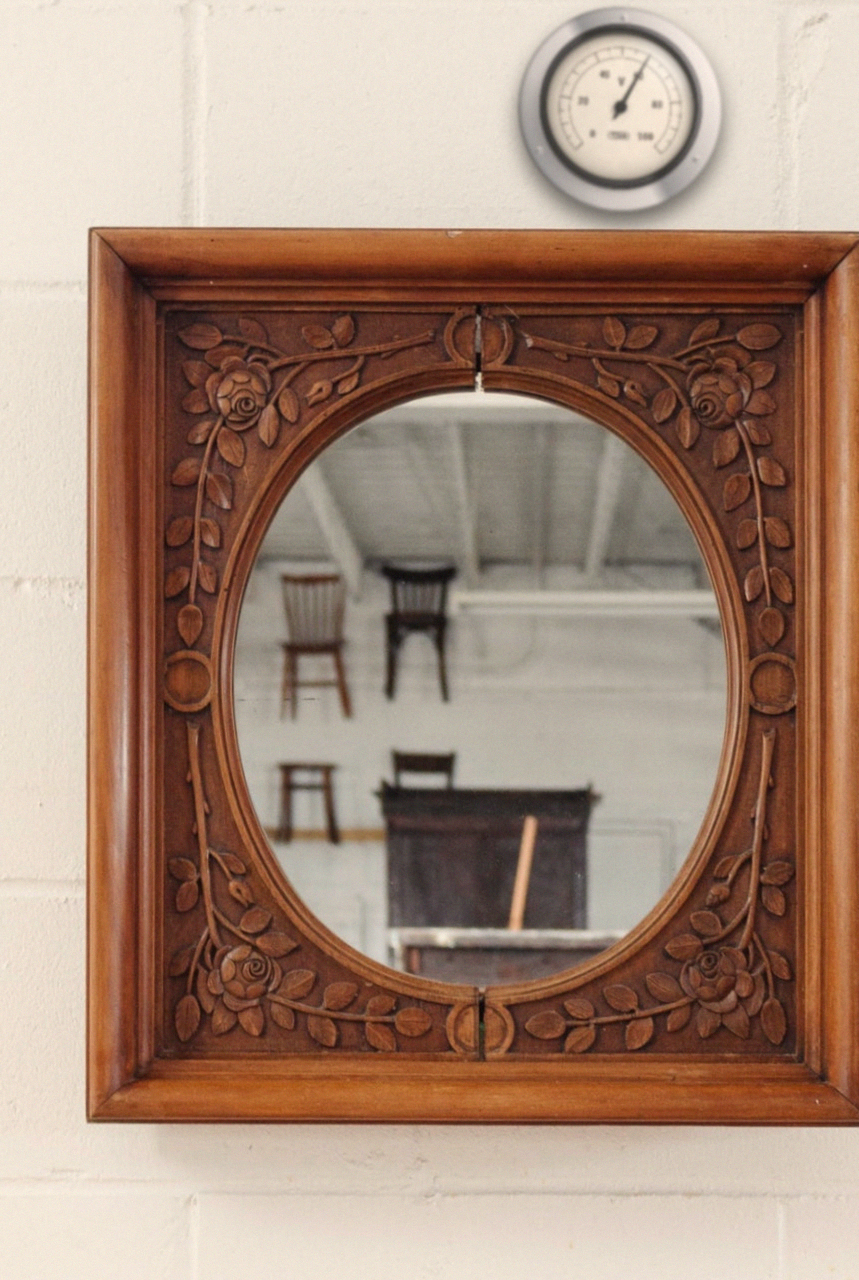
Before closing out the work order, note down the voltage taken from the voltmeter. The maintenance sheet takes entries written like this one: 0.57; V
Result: 60; V
